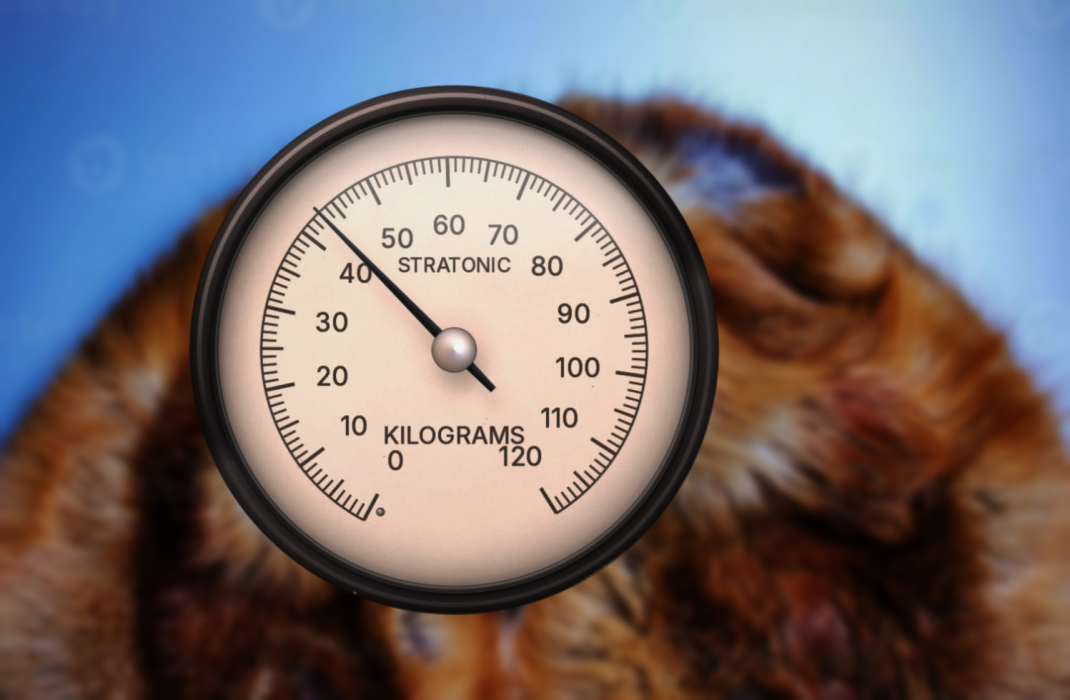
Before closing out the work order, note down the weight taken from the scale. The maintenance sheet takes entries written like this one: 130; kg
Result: 43; kg
